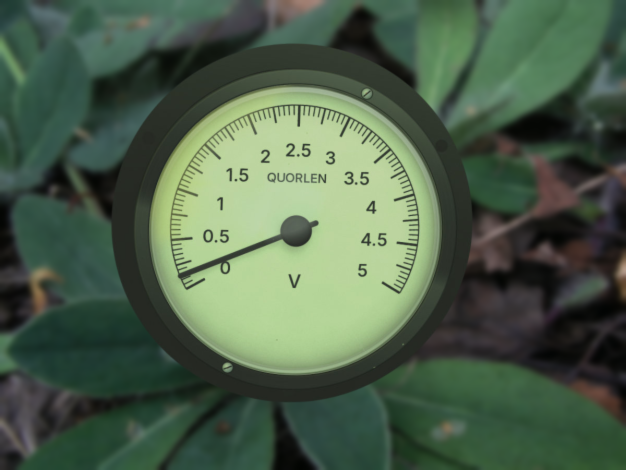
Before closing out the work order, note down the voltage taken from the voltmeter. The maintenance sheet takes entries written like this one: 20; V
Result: 0.15; V
